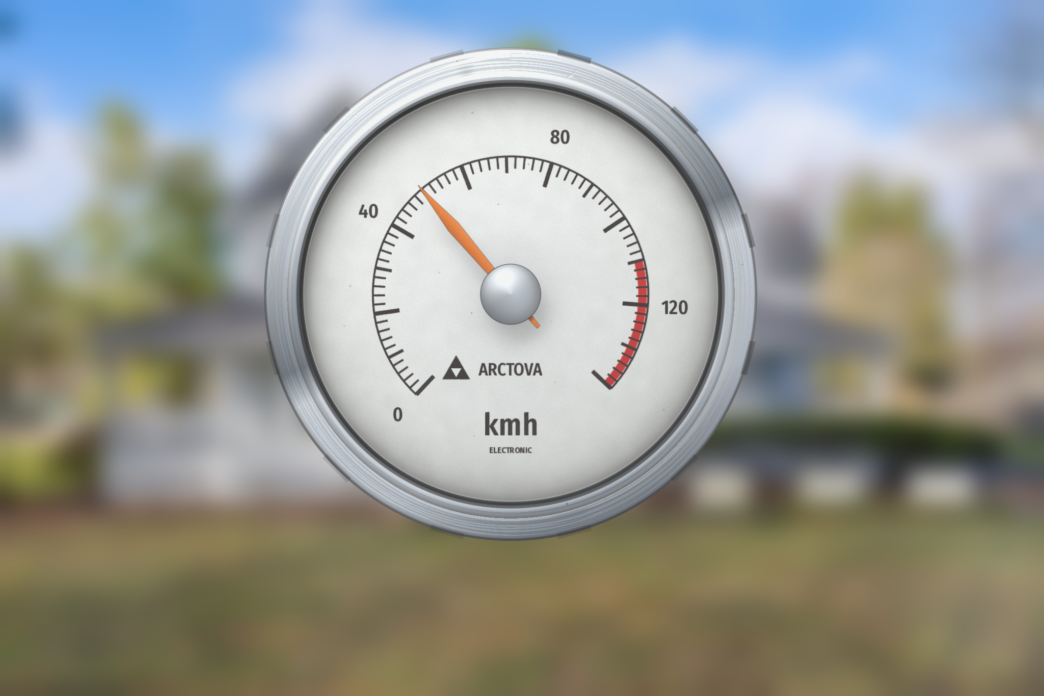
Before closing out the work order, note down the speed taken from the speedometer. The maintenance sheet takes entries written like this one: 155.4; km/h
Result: 50; km/h
